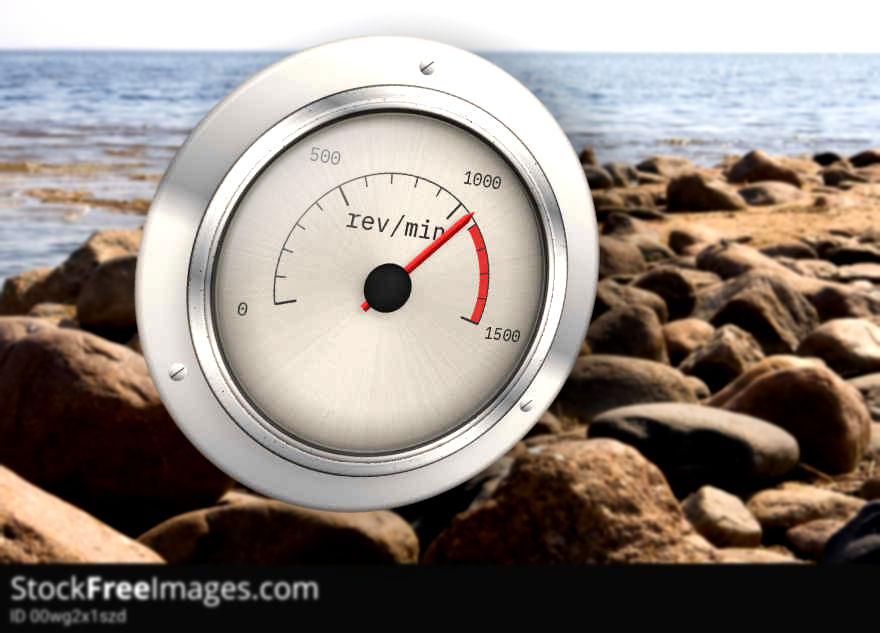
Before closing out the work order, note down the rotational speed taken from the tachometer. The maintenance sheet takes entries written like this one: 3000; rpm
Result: 1050; rpm
